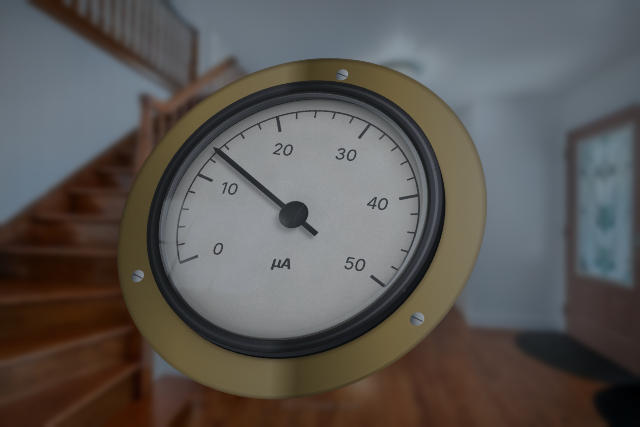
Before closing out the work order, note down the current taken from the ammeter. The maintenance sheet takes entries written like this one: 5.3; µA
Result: 13; µA
